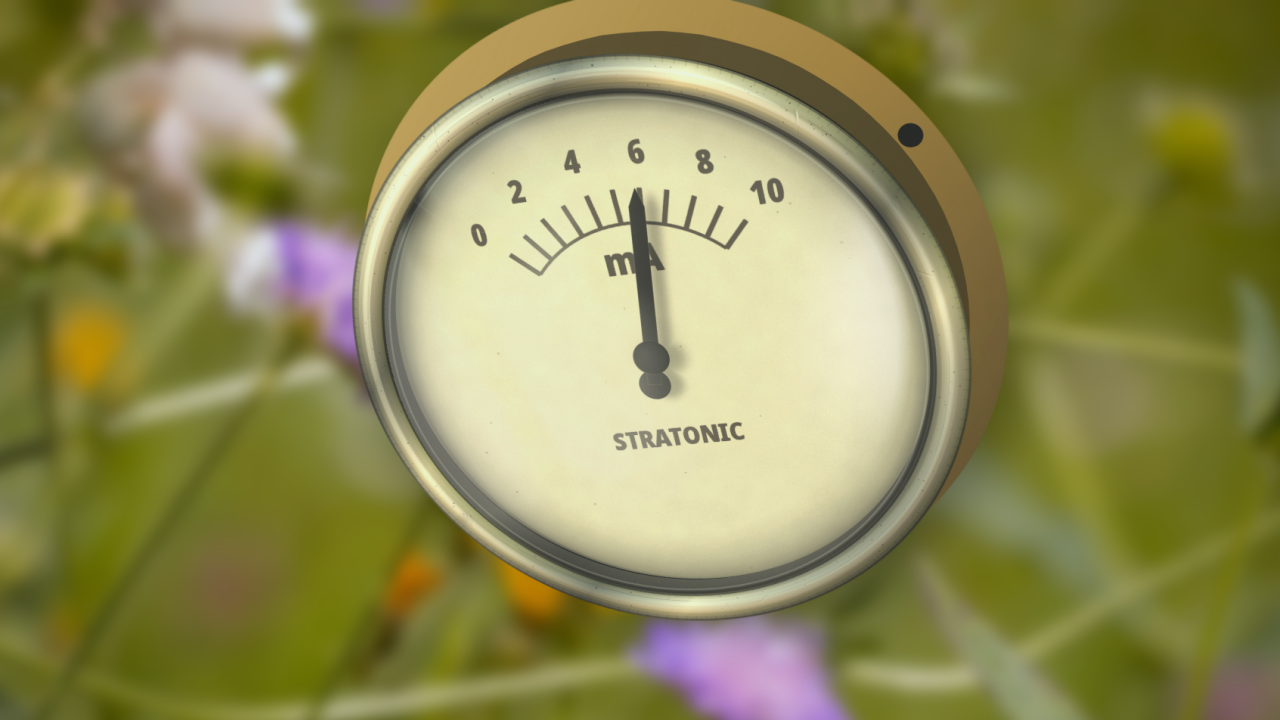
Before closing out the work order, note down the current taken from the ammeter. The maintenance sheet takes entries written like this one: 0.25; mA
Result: 6; mA
